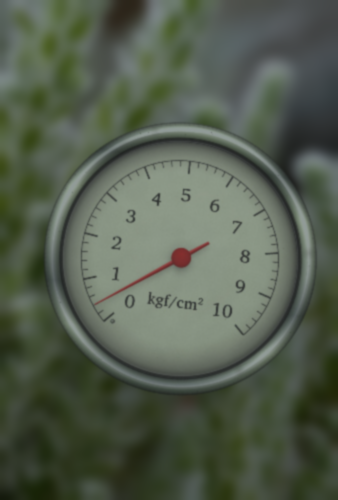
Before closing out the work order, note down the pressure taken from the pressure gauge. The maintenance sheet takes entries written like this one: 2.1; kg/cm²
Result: 0.4; kg/cm²
